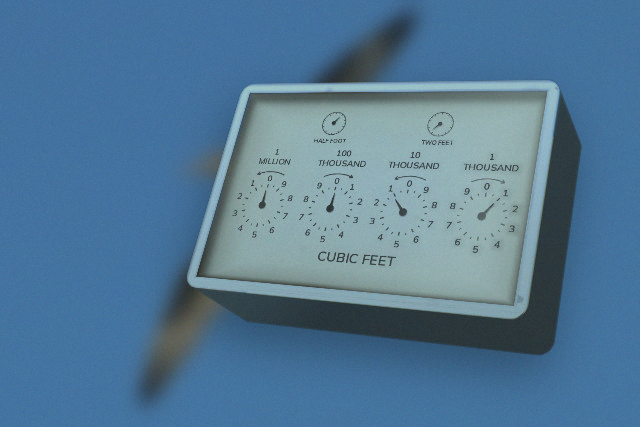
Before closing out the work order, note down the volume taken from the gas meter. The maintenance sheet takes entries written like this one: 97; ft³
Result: 1100; ft³
